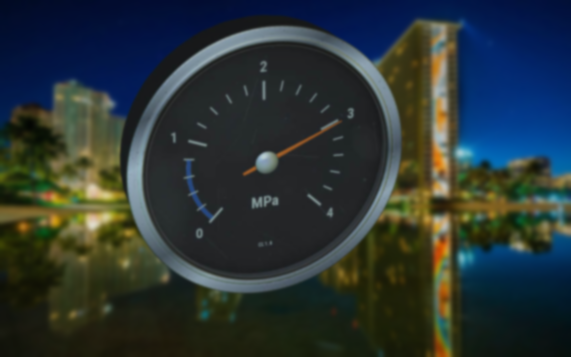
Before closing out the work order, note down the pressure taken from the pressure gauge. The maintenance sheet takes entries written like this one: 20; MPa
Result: 3; MPa
